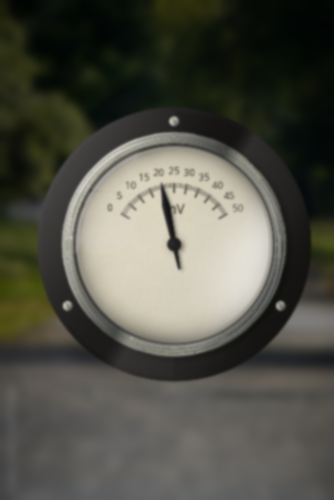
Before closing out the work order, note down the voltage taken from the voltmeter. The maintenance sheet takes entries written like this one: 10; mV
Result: 20; mV
